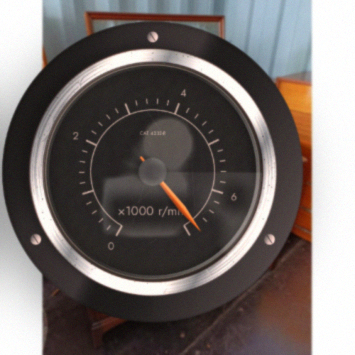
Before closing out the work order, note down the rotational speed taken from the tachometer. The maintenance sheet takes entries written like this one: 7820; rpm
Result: 6800; rpm
